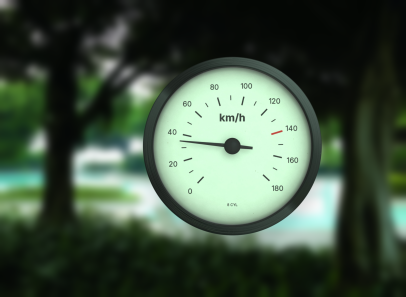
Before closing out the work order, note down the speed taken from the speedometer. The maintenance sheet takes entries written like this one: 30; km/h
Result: 35; km/h
